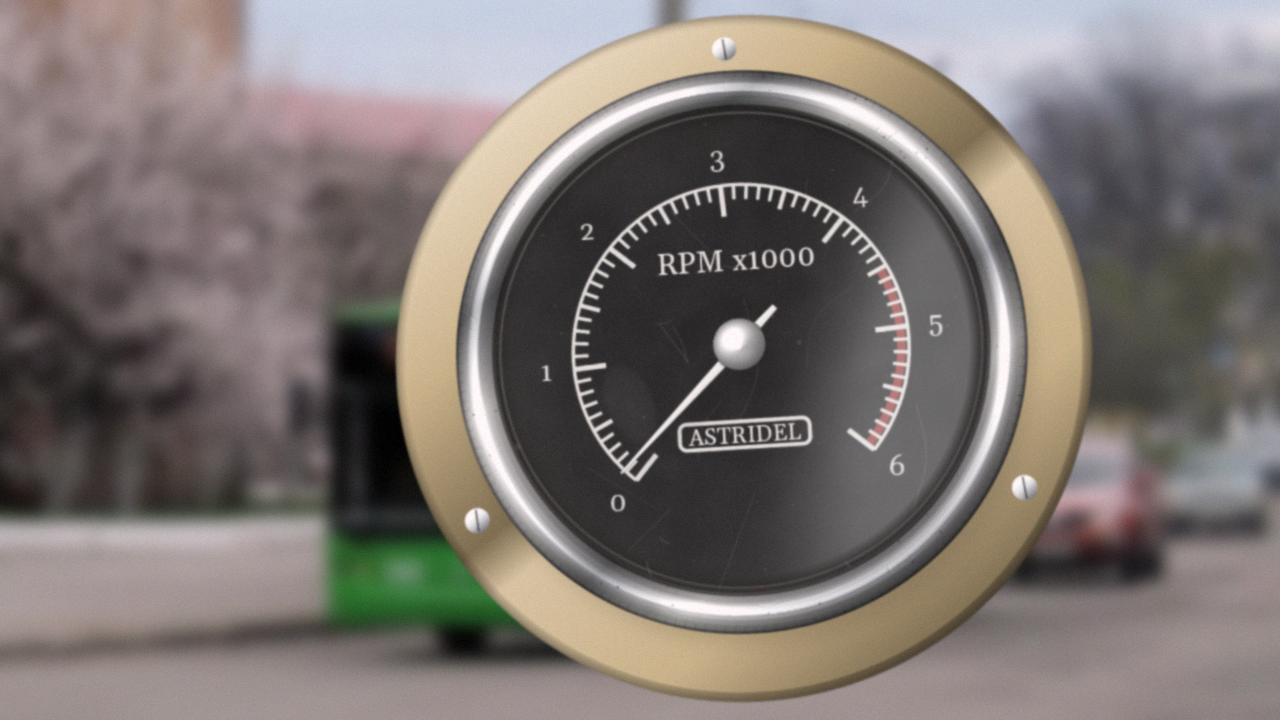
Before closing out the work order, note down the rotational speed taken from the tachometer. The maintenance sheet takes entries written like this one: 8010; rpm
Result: 100; rpm
